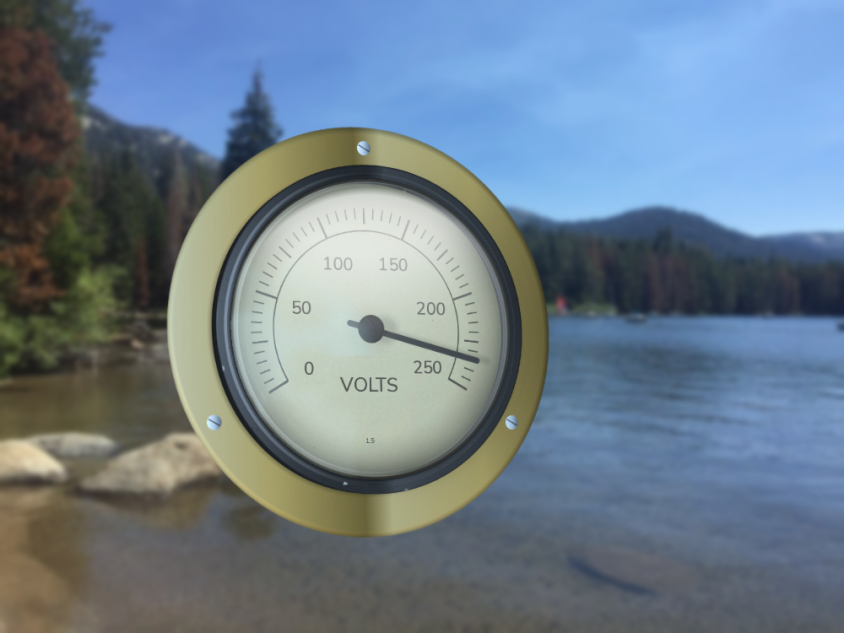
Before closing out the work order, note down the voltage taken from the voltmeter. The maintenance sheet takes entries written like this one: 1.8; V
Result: 235; V
